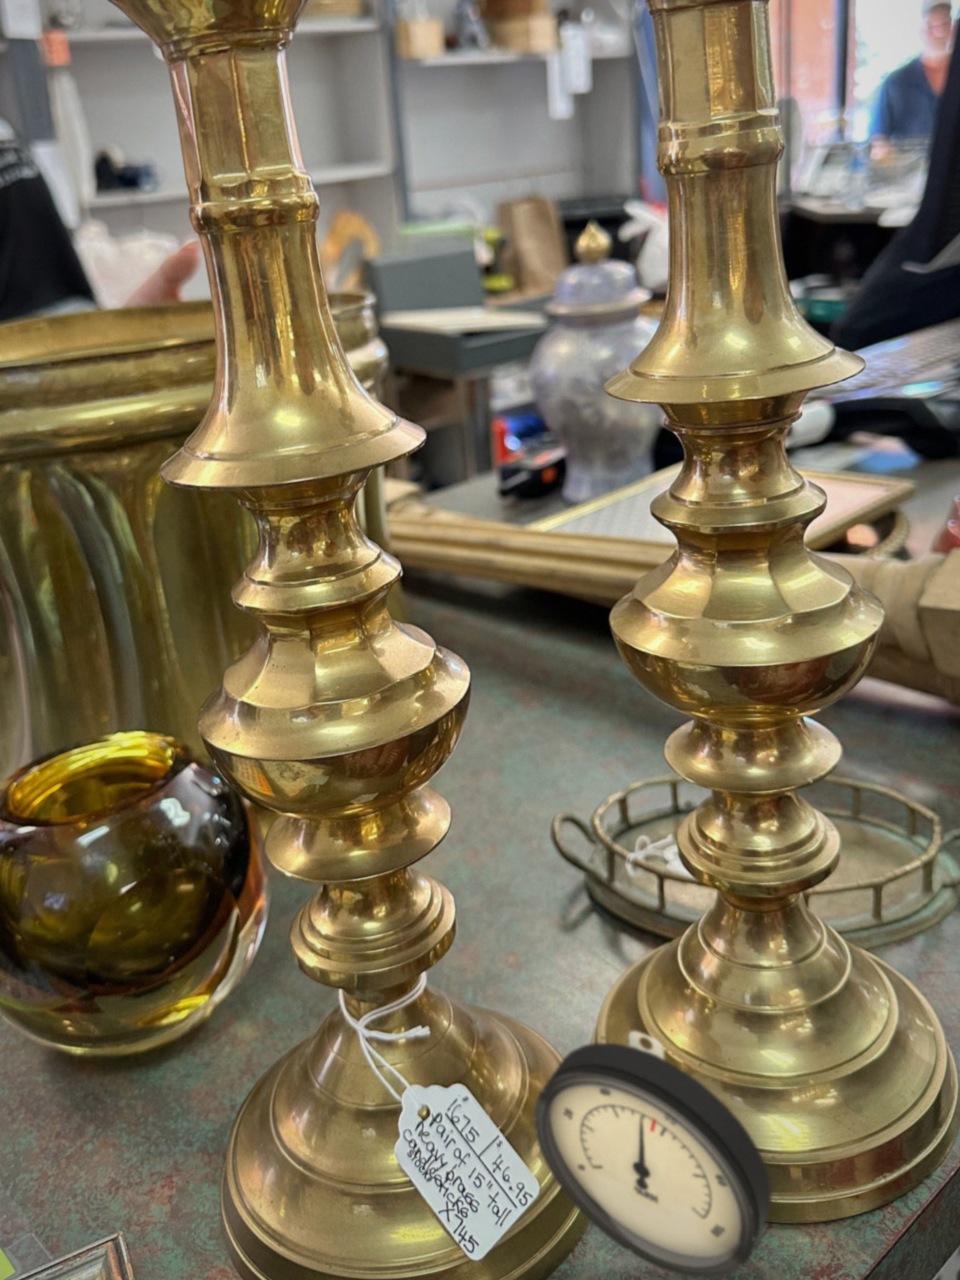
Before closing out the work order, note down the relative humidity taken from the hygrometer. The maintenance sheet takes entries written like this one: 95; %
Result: 52; %
